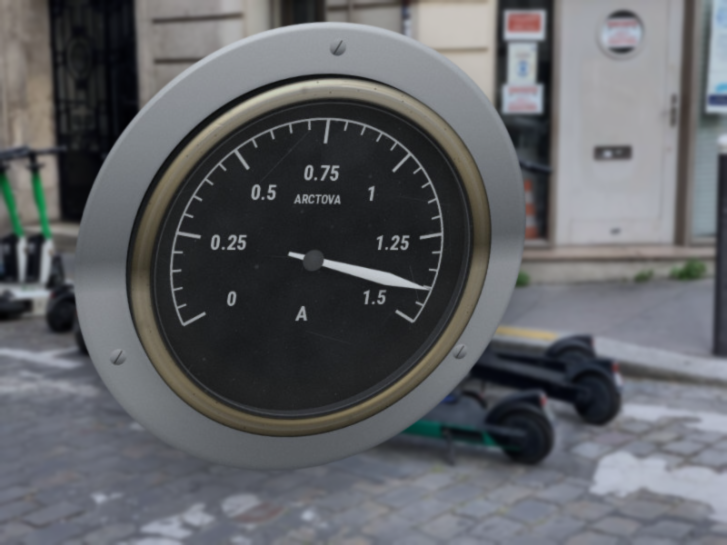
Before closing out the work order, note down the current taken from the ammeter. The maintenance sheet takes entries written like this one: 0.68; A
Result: 1.4; A
